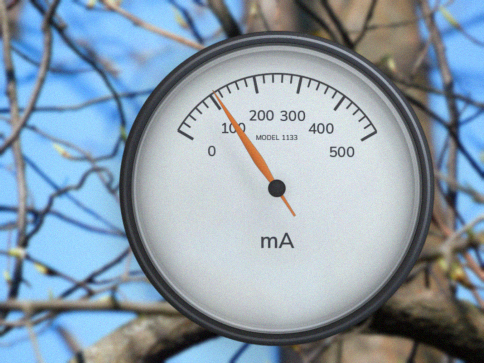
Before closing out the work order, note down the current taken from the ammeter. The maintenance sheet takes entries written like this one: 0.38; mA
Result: 110; mA
